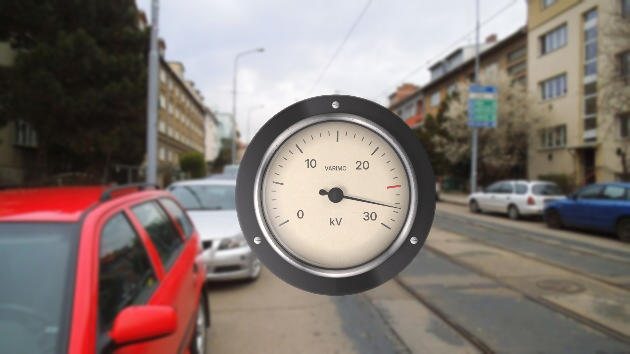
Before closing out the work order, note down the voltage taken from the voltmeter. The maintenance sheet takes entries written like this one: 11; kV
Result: 27.5; kV
